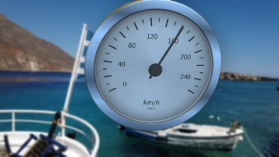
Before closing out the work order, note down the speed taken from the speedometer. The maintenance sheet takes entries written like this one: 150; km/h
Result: 160; km/h
